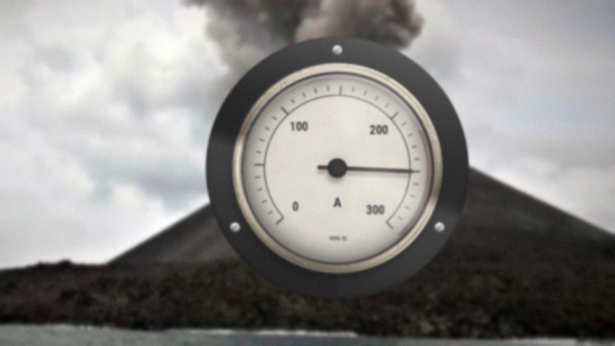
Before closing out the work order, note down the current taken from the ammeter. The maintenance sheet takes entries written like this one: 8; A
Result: 250; A
